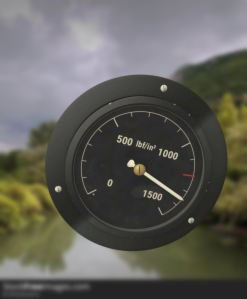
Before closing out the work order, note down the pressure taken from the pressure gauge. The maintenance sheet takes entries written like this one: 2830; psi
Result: 1350; psi
